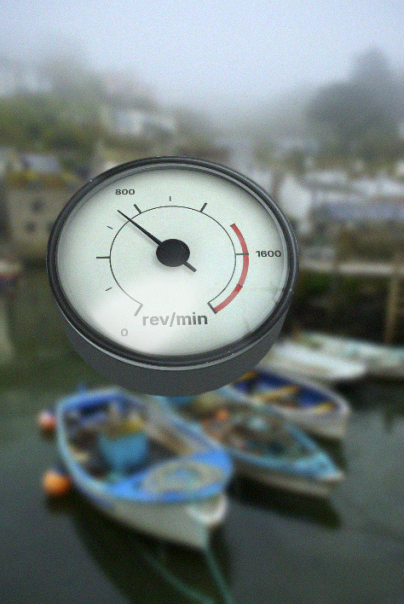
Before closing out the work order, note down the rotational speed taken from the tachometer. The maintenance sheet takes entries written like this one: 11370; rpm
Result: 700; rpm
